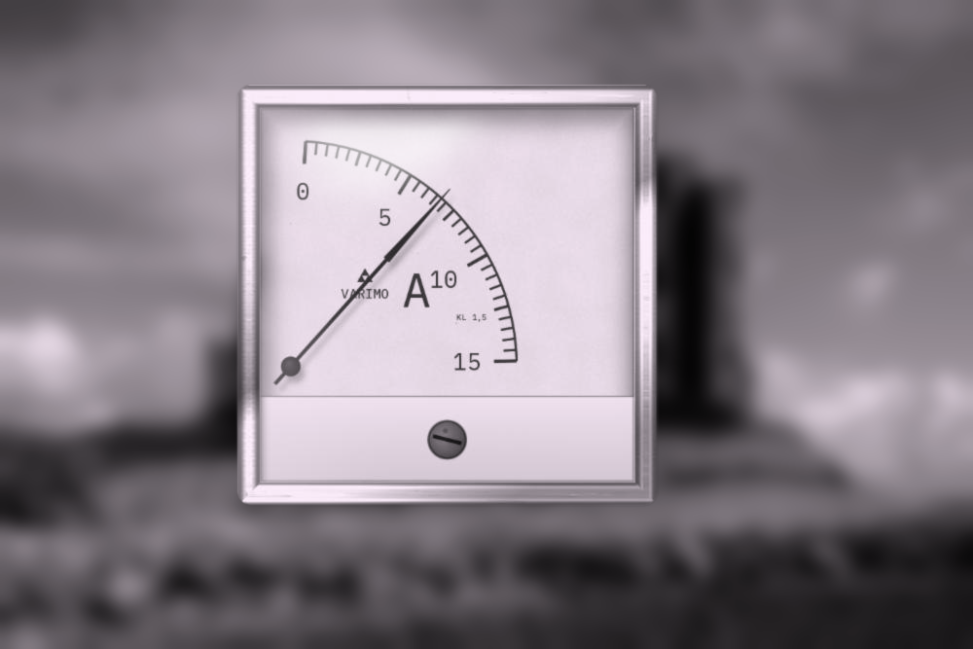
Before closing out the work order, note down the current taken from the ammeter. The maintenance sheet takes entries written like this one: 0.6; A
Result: 6.75; A
